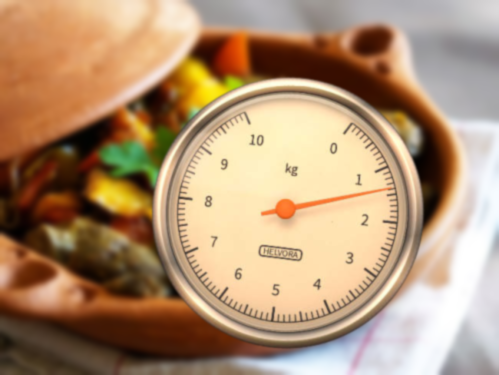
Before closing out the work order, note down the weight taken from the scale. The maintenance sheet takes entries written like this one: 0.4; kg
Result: 1.4; kg
